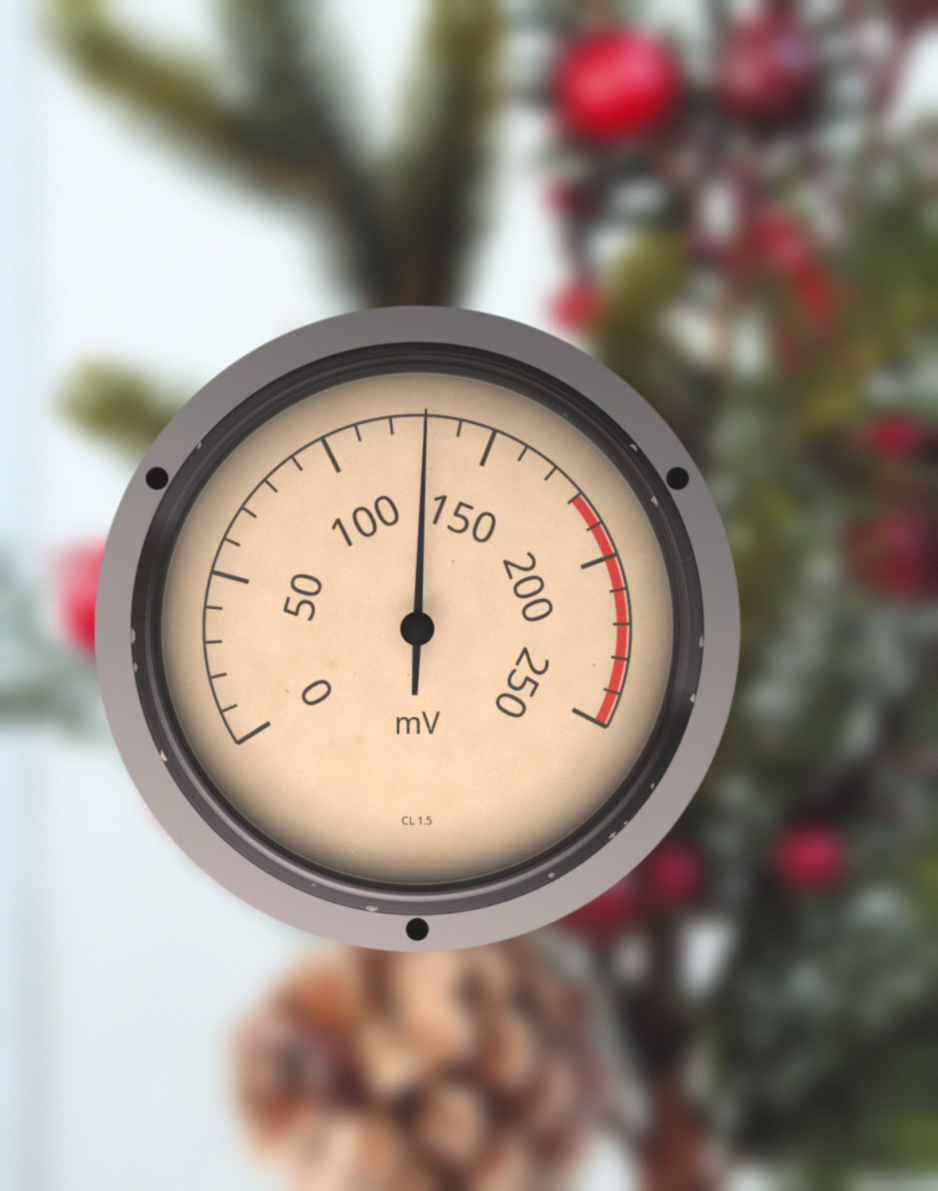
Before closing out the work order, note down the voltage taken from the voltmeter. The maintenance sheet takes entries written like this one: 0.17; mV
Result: 130; mV
